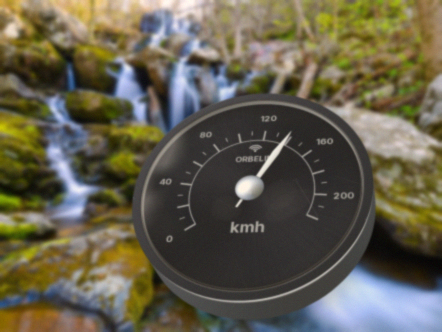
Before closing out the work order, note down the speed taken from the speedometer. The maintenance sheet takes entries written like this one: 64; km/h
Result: 140; km/h
